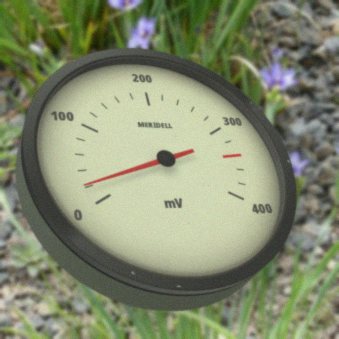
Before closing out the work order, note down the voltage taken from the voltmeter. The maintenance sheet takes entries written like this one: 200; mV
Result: 20; mV
